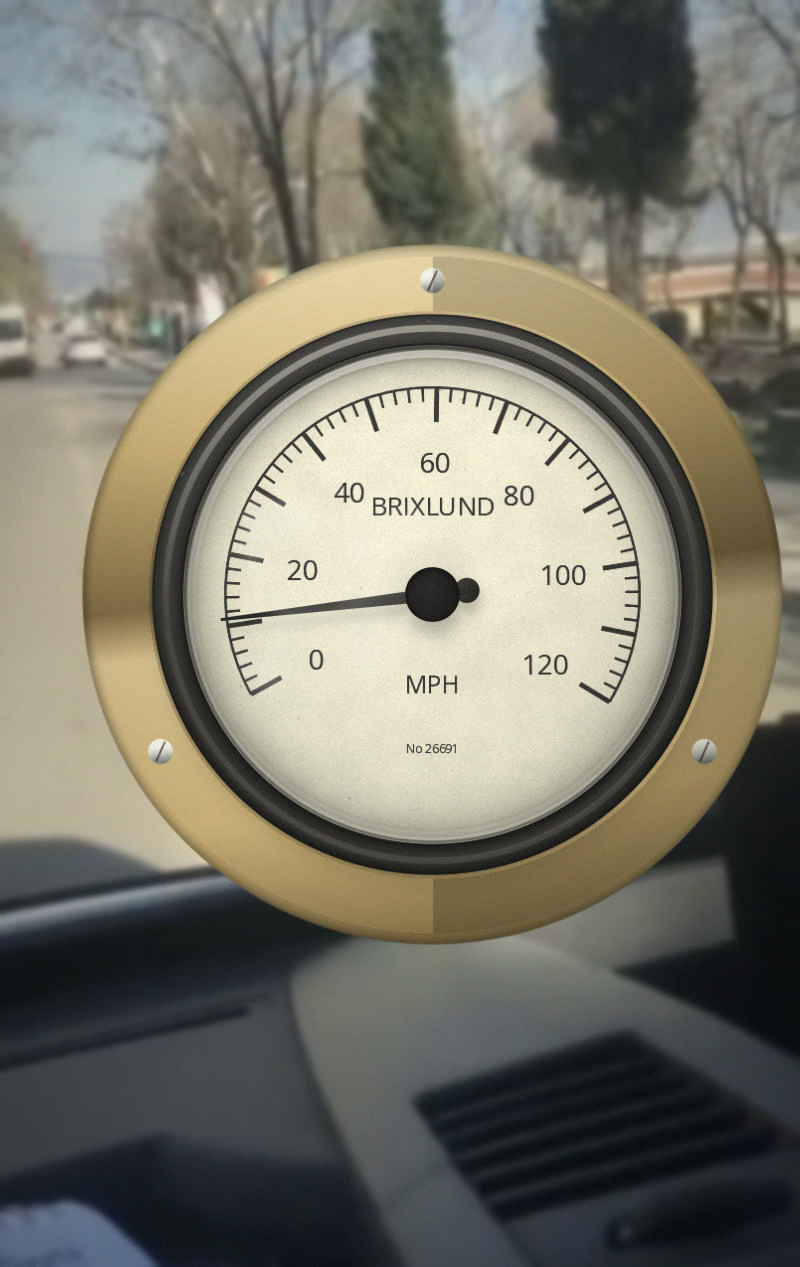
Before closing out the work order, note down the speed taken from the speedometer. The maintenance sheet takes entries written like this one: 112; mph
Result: 11; mph
